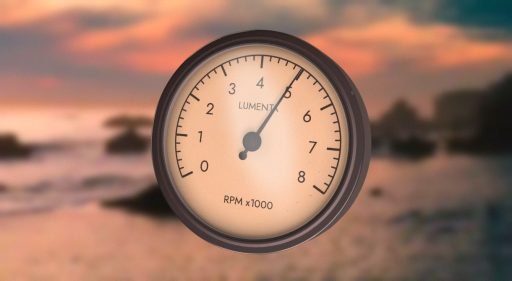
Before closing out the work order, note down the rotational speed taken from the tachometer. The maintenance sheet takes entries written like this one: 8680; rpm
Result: 5000; rpm
